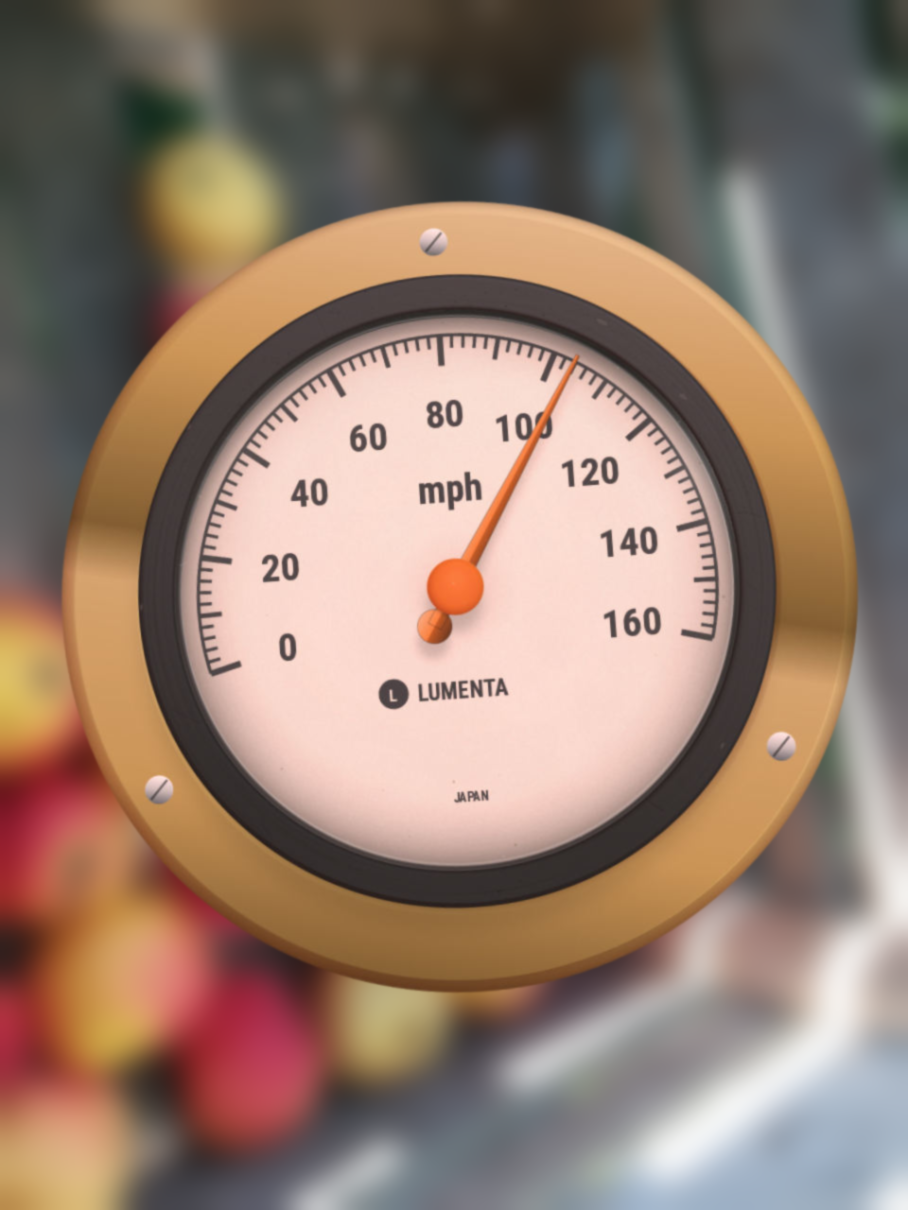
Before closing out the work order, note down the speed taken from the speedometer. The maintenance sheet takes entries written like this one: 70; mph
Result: 104; mph
